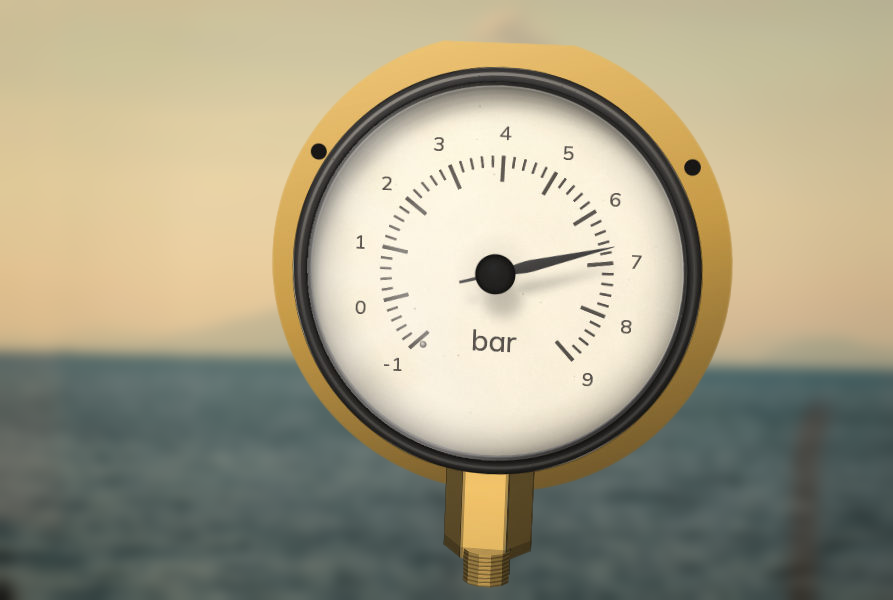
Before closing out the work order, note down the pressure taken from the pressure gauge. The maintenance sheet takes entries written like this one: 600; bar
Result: 6.7; bar
